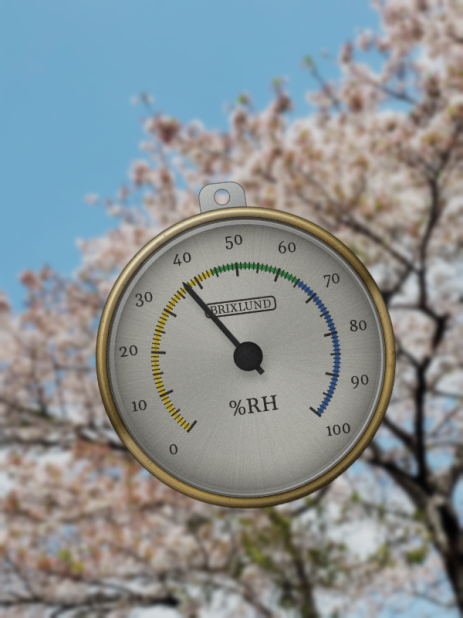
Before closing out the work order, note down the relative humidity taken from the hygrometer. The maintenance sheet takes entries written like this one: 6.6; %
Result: 37; %
